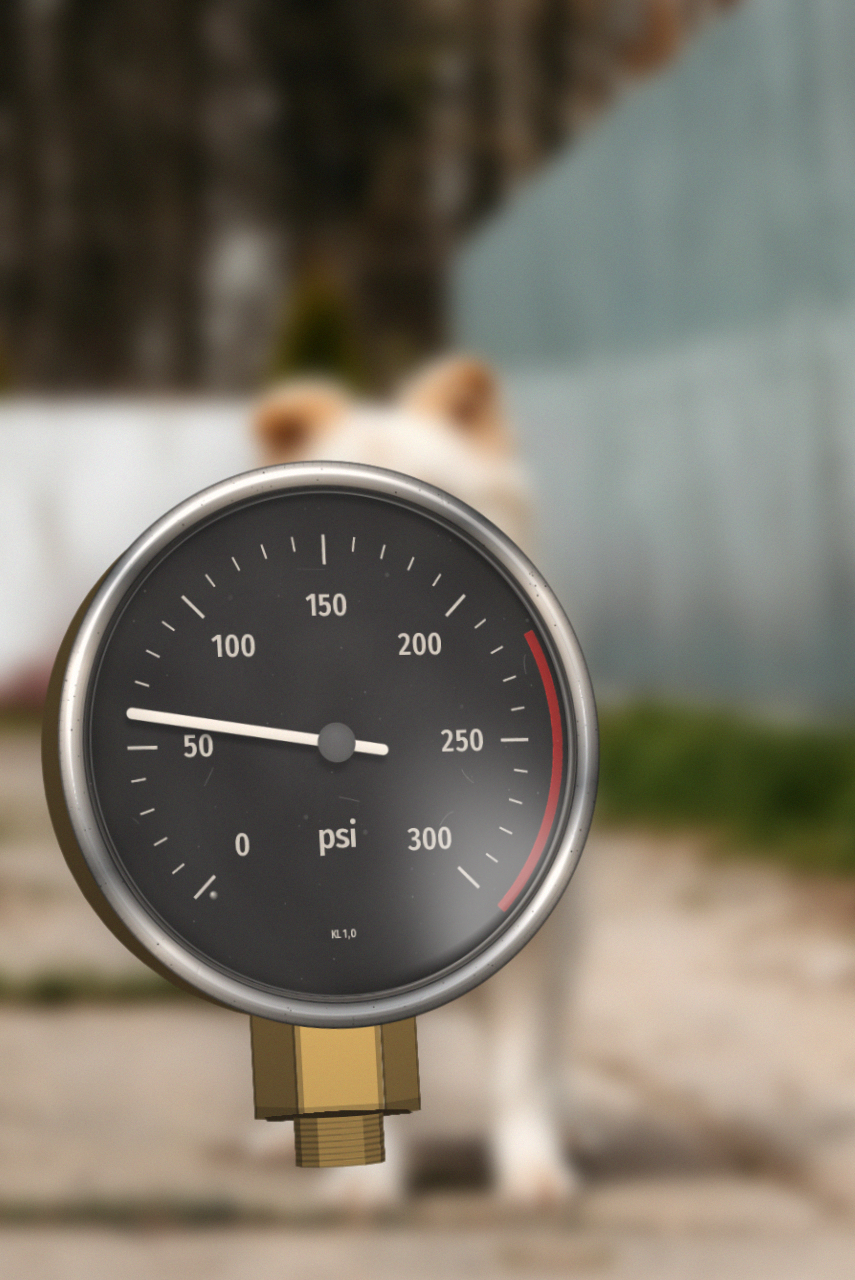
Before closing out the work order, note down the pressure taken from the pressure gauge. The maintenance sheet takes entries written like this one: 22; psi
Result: 60; psi
